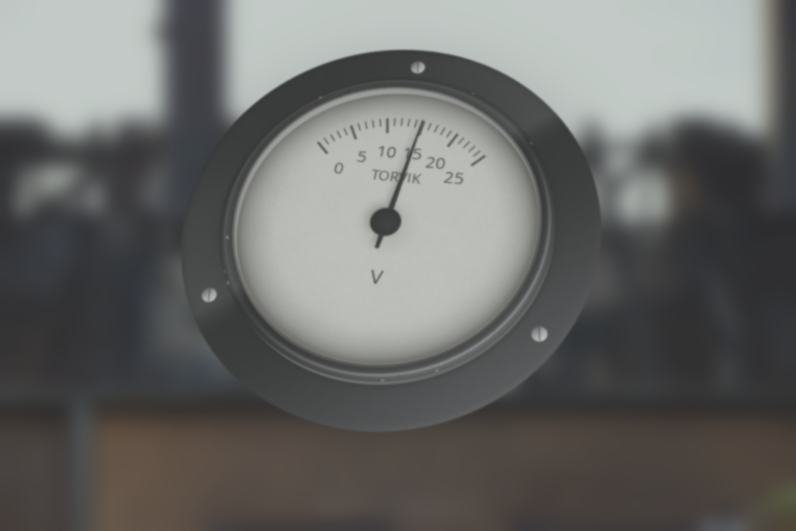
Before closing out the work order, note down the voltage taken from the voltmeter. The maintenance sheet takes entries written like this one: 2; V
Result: 15; V
